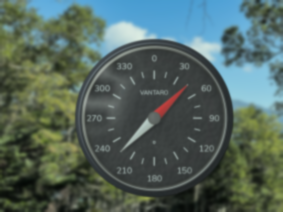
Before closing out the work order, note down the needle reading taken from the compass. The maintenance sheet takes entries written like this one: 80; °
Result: 45; °
